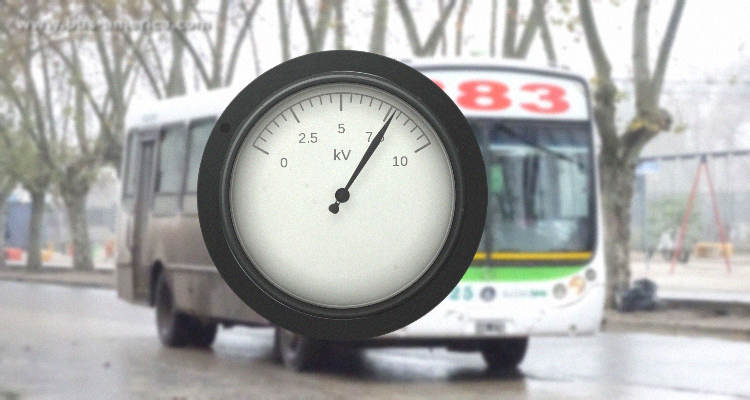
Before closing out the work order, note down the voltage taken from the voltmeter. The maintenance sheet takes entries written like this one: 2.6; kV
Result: 7.75; kV
